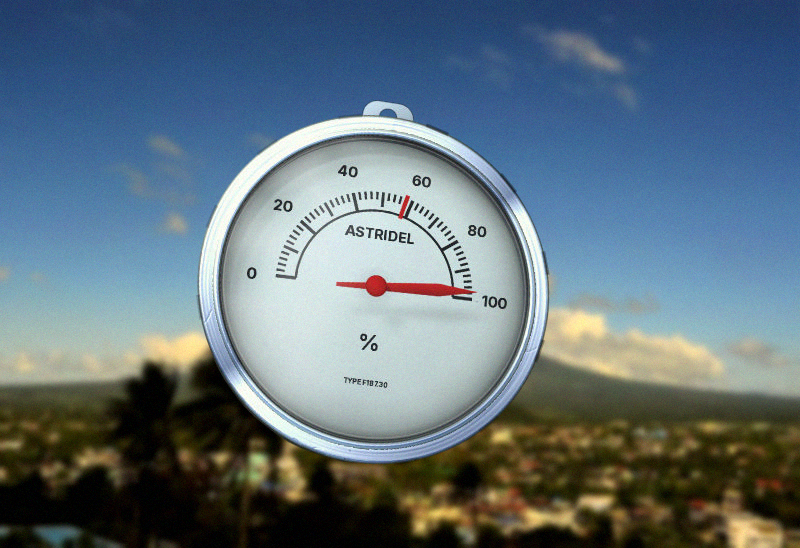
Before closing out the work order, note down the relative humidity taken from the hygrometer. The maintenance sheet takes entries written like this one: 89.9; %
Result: 98; %
